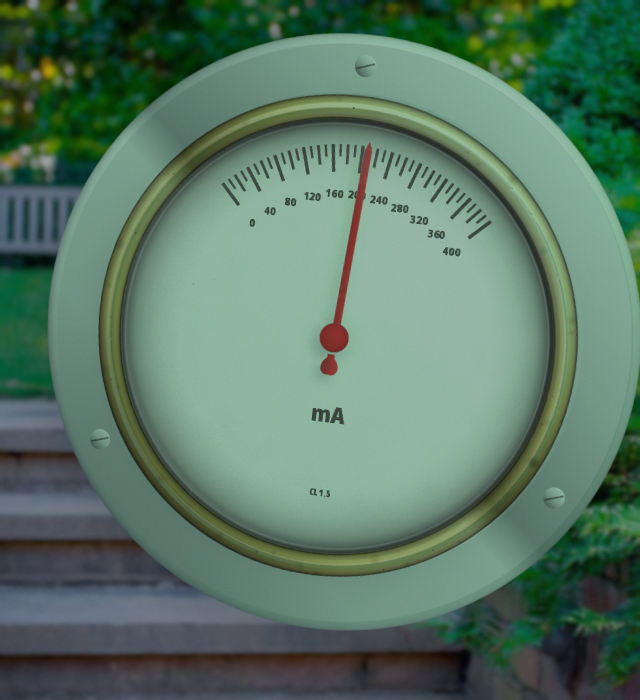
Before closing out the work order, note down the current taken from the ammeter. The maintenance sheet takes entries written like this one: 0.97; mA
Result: 210; mA
